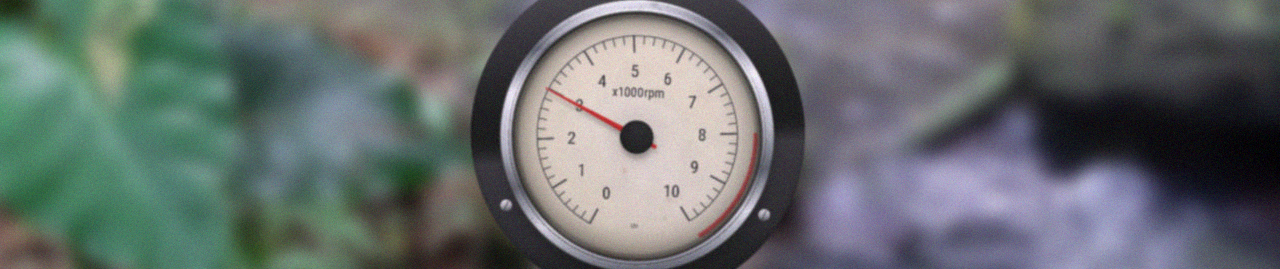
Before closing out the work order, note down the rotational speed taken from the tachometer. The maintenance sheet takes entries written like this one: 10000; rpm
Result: 3000; rpm
